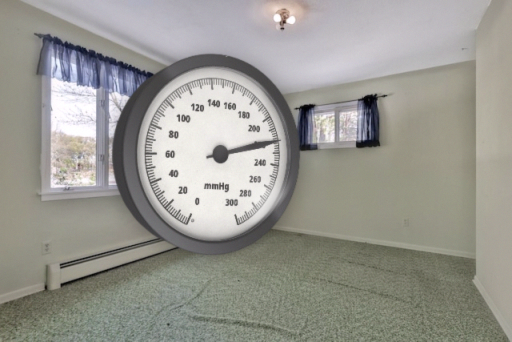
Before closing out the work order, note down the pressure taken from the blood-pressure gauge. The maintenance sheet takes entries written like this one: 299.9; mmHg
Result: 220; mmHg
